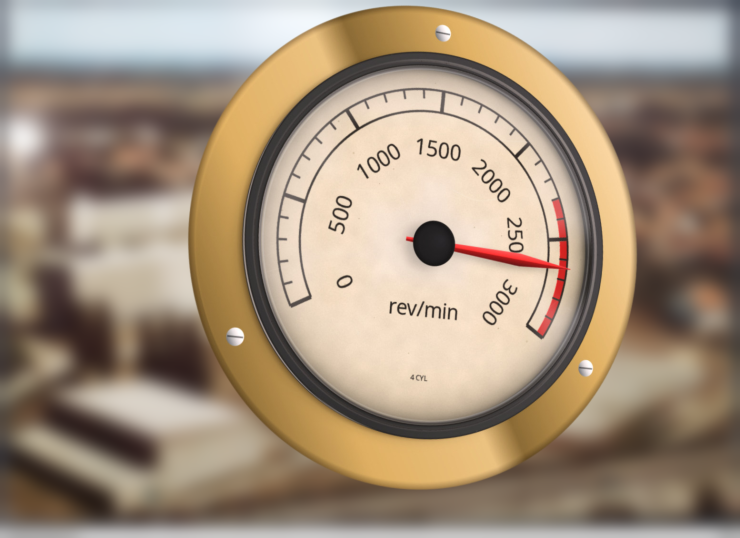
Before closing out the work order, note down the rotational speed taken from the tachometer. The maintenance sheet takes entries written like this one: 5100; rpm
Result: 2650; rpm
